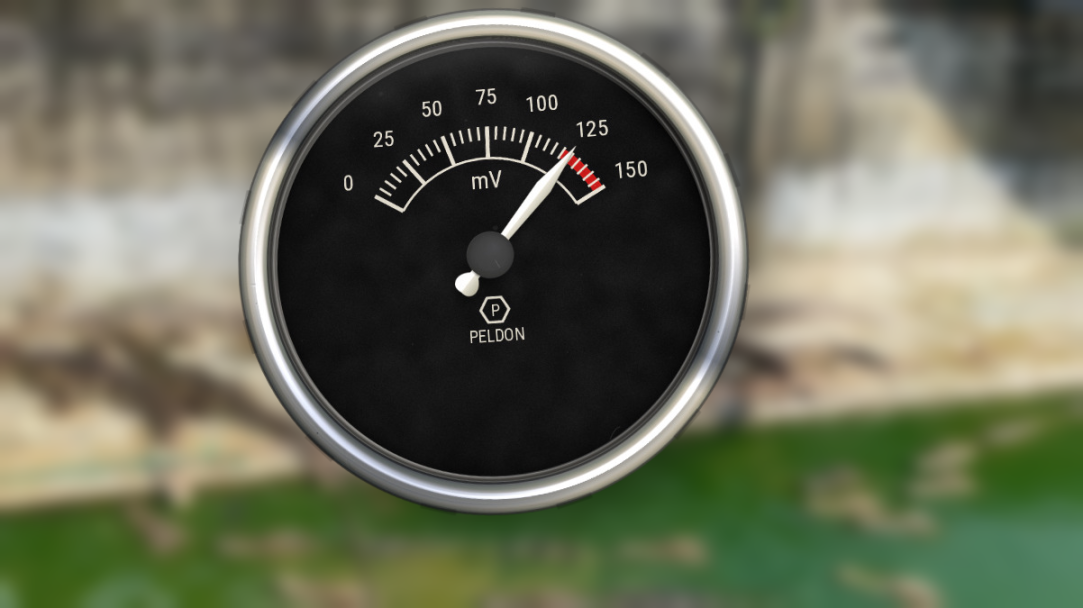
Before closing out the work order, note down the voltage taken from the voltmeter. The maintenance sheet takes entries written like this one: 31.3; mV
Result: 125; mV
